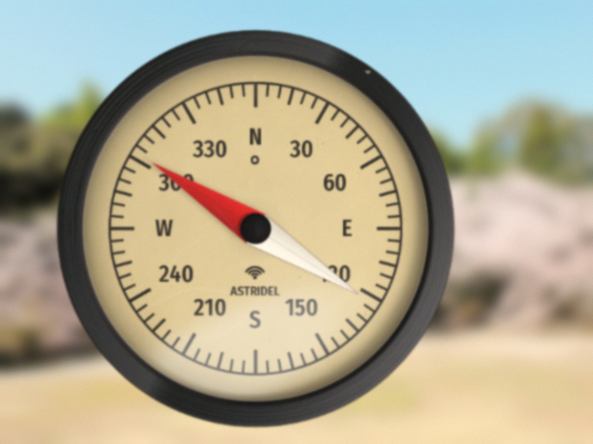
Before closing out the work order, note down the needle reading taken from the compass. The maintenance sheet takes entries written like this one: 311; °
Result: 302.5; °
